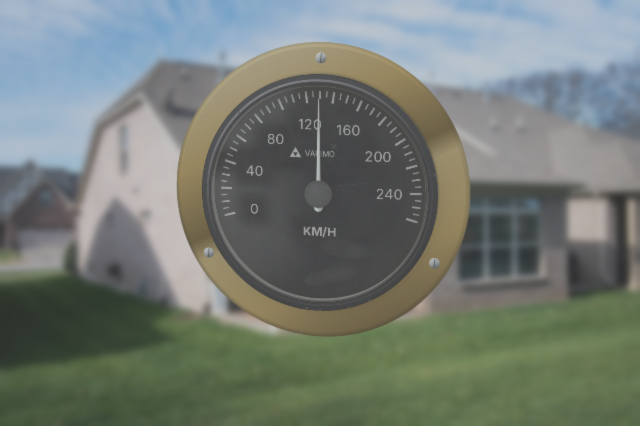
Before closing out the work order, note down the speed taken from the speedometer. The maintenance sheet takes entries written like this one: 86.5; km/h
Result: 130; km/h
